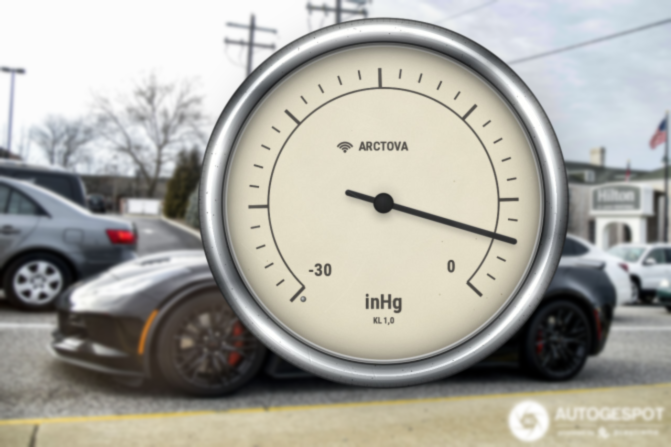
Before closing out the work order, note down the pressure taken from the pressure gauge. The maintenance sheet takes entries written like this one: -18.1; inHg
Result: -3; inHg
